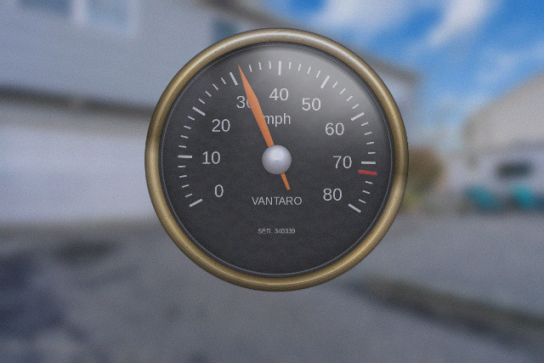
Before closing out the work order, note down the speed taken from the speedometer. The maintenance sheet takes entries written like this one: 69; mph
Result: 32; mph
